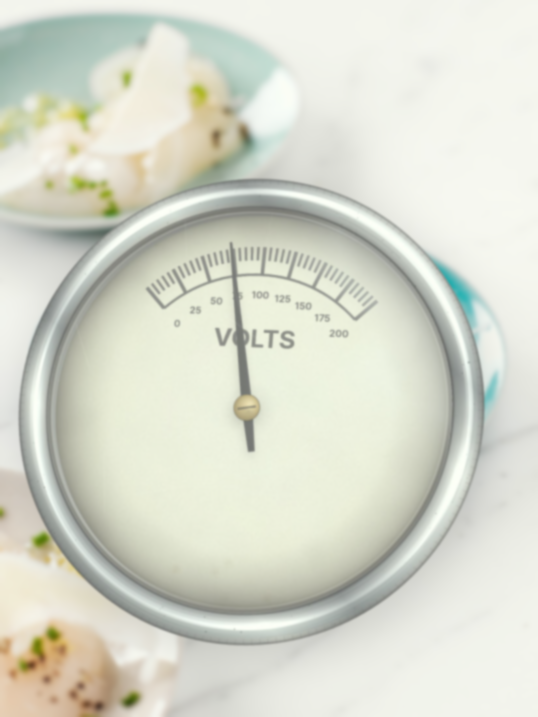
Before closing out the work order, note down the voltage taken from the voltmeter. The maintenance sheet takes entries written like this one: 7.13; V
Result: 75; V
